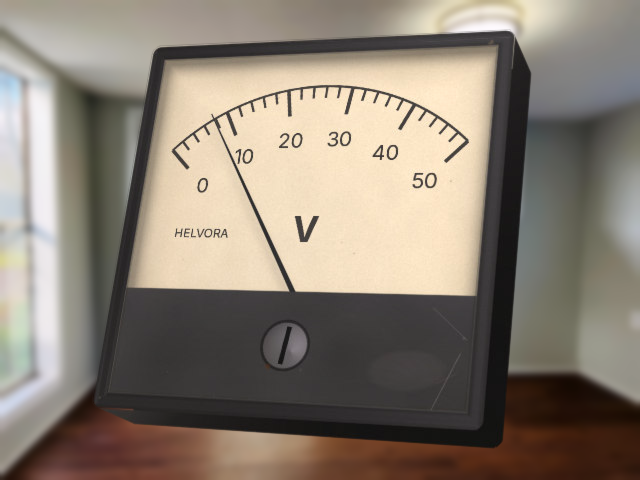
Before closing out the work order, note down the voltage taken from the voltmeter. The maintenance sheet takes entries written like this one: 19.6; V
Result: 8; V
